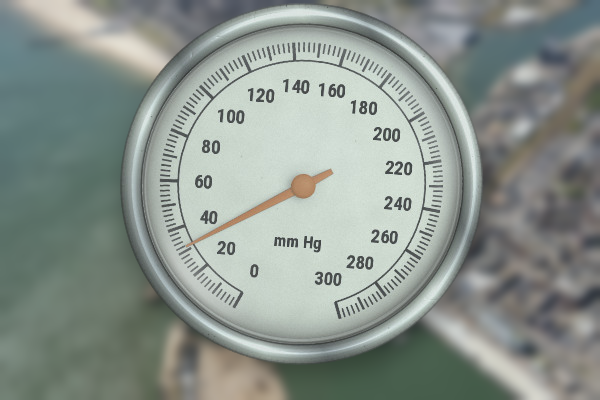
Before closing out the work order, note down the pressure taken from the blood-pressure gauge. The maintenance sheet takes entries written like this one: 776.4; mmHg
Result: 32; mmHg
